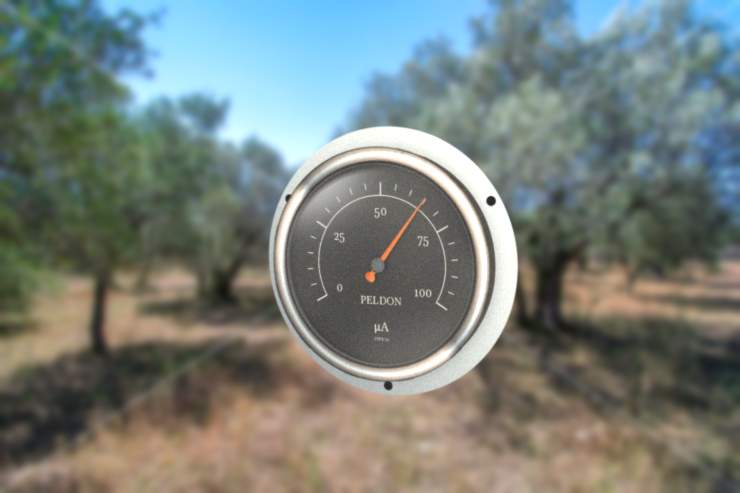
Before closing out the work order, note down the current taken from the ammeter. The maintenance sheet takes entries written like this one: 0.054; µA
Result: 65; µA
